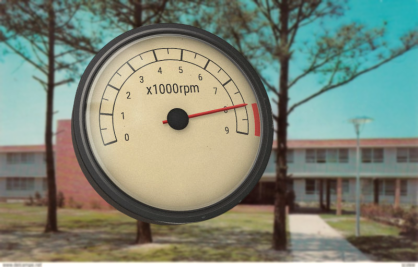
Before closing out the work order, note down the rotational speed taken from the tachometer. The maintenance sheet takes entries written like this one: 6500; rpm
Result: 8000; rpm
